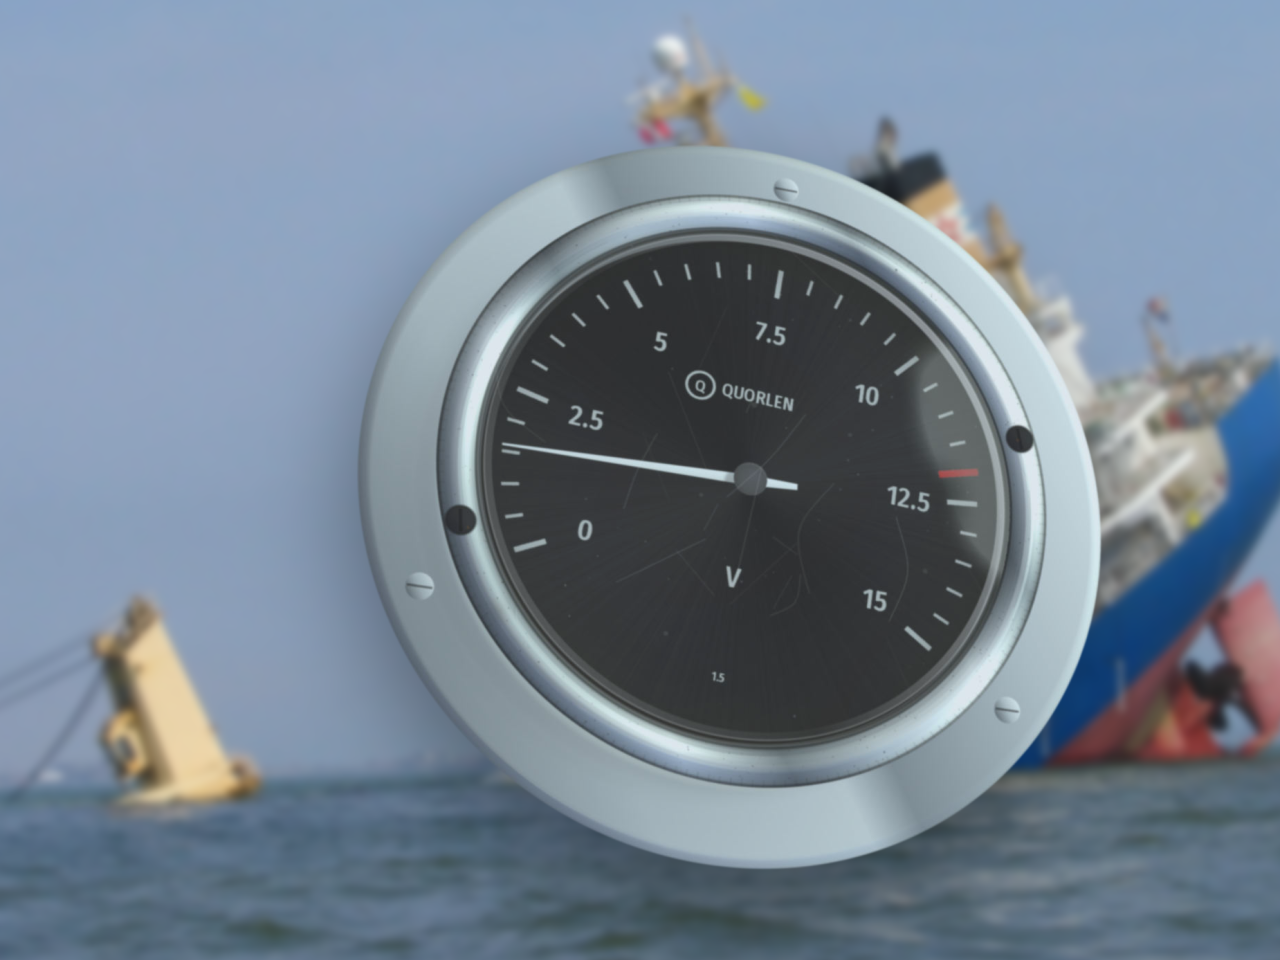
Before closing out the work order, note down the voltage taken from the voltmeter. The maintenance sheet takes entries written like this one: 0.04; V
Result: 1.5; V
